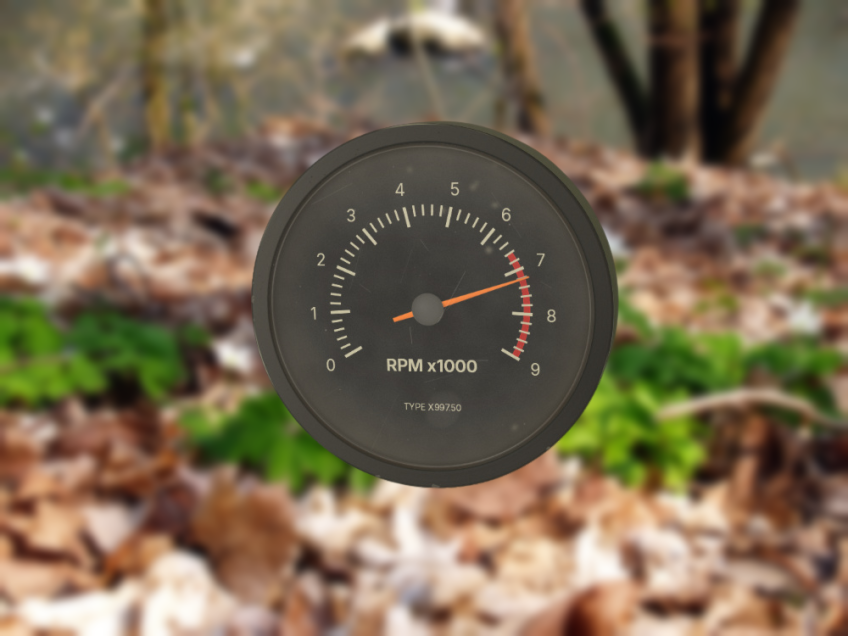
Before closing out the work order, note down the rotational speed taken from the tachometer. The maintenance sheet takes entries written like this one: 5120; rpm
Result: 7200; rpm
